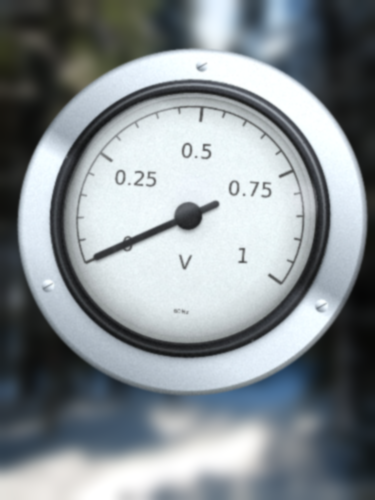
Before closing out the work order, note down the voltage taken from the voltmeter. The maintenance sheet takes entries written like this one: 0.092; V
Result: 0; V
